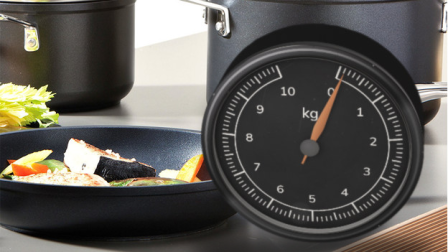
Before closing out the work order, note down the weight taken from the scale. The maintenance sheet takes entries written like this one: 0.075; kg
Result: 0.1; kg
